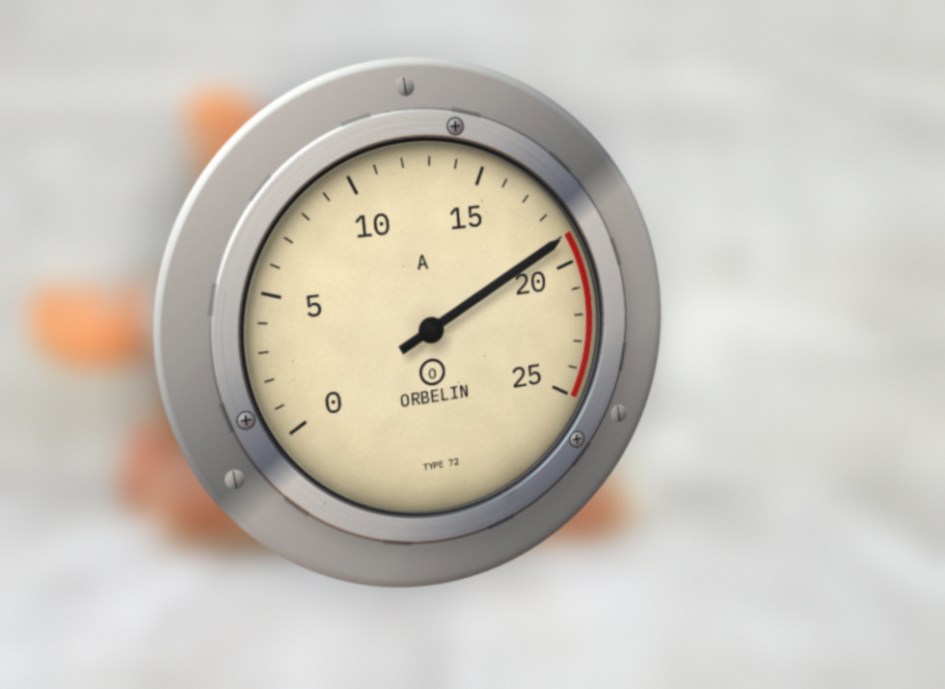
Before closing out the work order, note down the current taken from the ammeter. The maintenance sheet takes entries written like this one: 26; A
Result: 19; A
